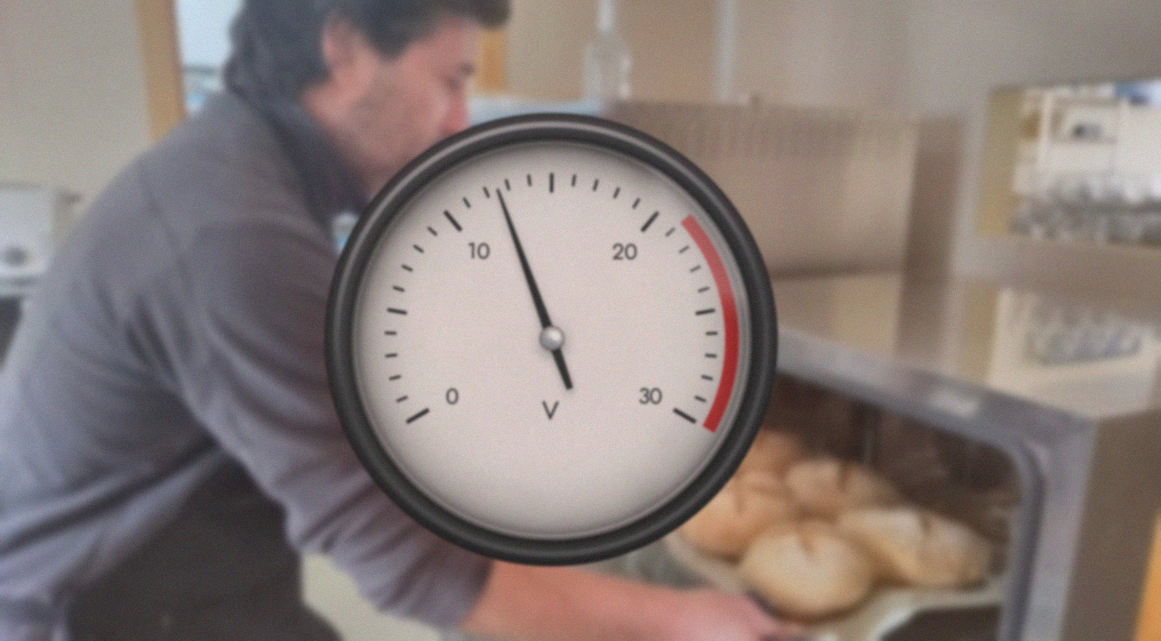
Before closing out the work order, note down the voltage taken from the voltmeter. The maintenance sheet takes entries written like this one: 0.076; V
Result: 12.5; V
